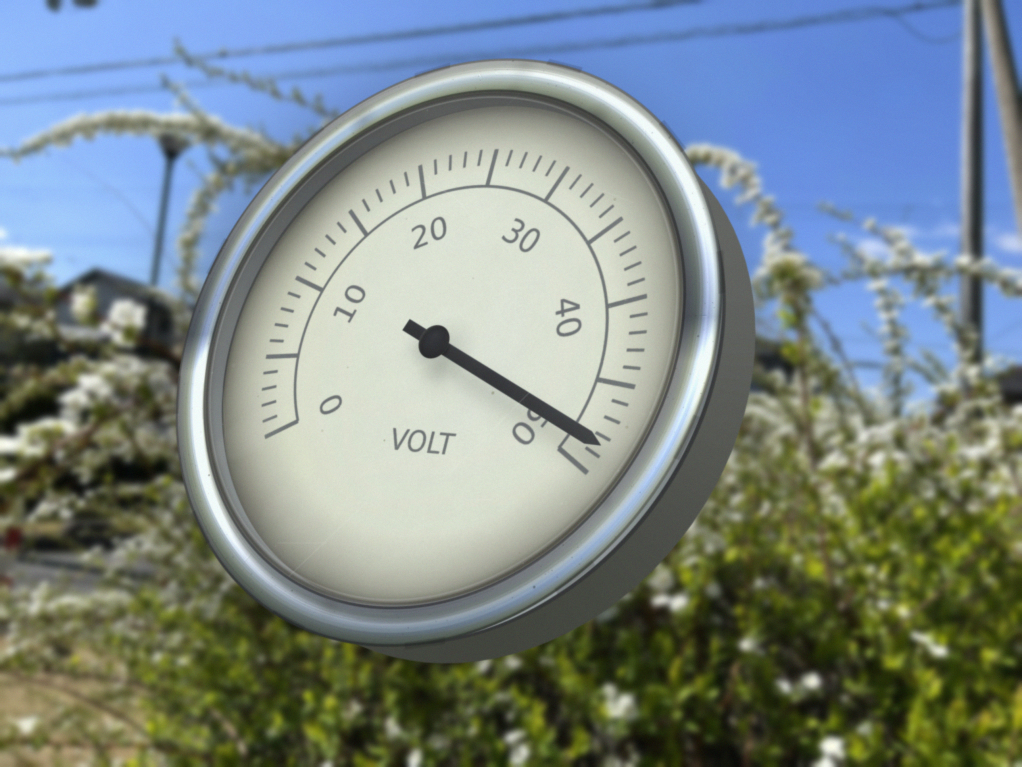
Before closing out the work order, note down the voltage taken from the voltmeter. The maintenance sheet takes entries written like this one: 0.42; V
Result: 48.5; V
